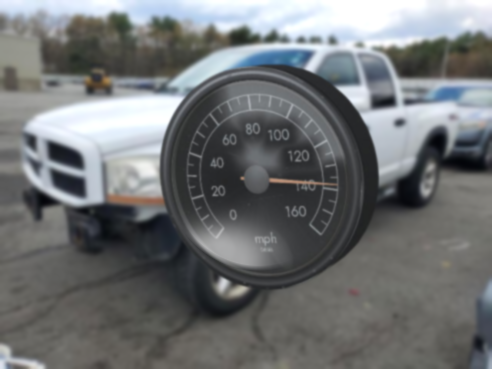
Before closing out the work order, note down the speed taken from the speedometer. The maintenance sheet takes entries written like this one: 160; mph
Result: 137.5; mph
